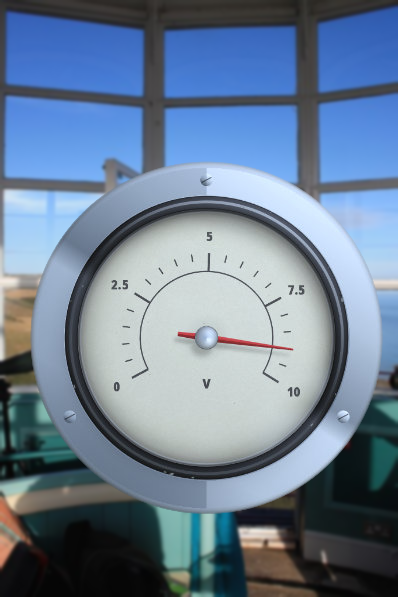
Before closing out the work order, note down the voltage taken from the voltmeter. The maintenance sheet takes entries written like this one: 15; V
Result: 9; V
